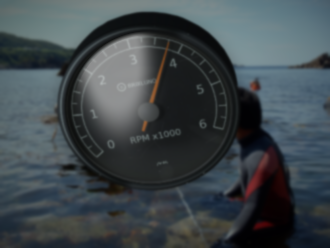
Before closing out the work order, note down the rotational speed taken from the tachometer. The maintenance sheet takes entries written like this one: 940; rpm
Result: 3750; rpm
